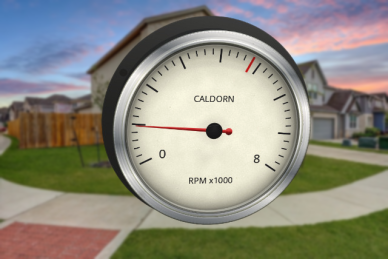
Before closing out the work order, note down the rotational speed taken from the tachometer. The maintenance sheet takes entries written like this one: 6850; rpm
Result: 1000; rpm
